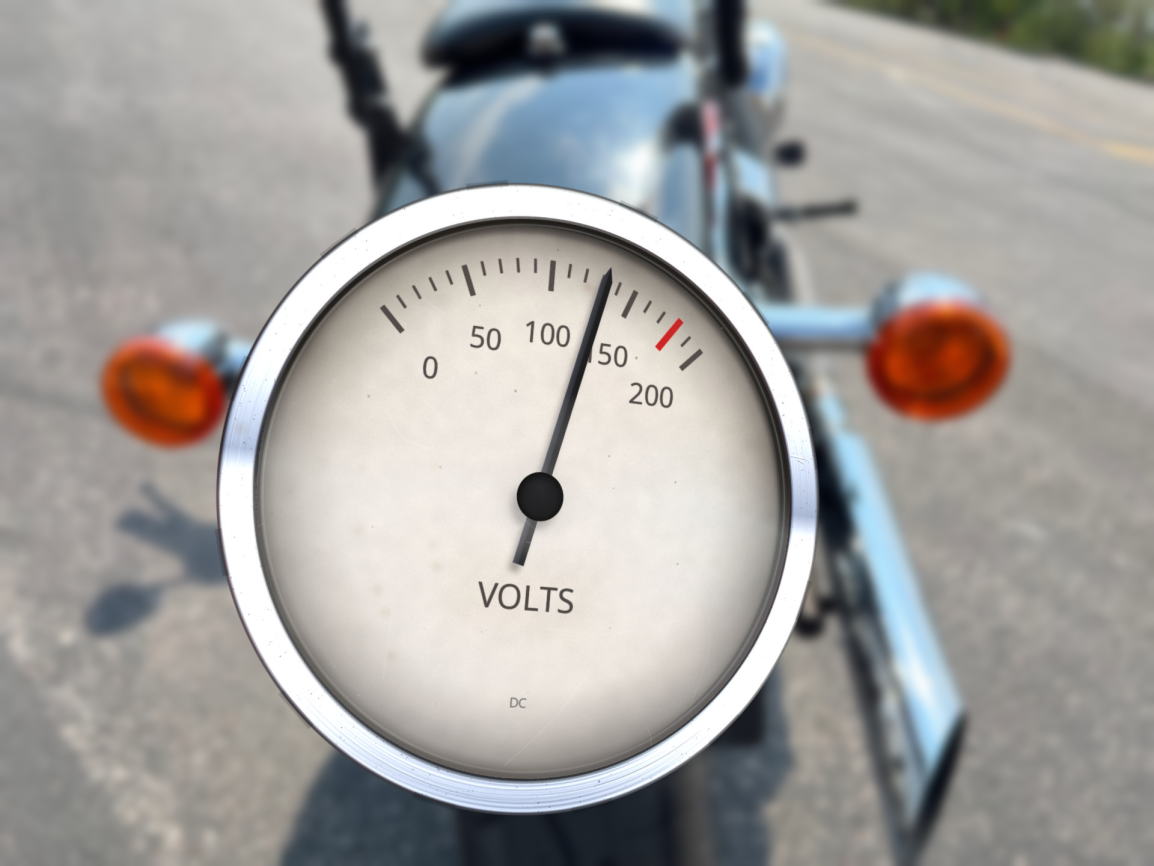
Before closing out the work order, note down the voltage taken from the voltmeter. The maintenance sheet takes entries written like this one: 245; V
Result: 130; V
